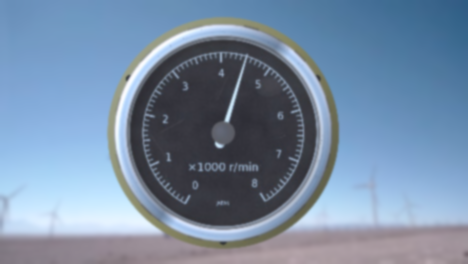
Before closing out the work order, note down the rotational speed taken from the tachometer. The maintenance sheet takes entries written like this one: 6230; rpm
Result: 4500; rpm
